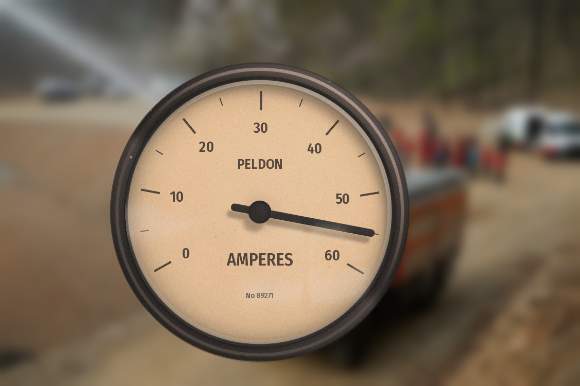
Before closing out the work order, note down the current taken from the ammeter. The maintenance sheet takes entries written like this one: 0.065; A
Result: 55; A
